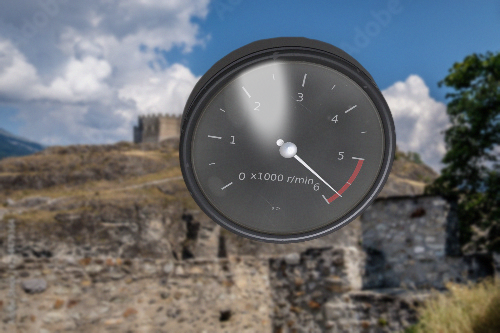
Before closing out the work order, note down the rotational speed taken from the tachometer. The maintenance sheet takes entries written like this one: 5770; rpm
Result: 5750; rpm
